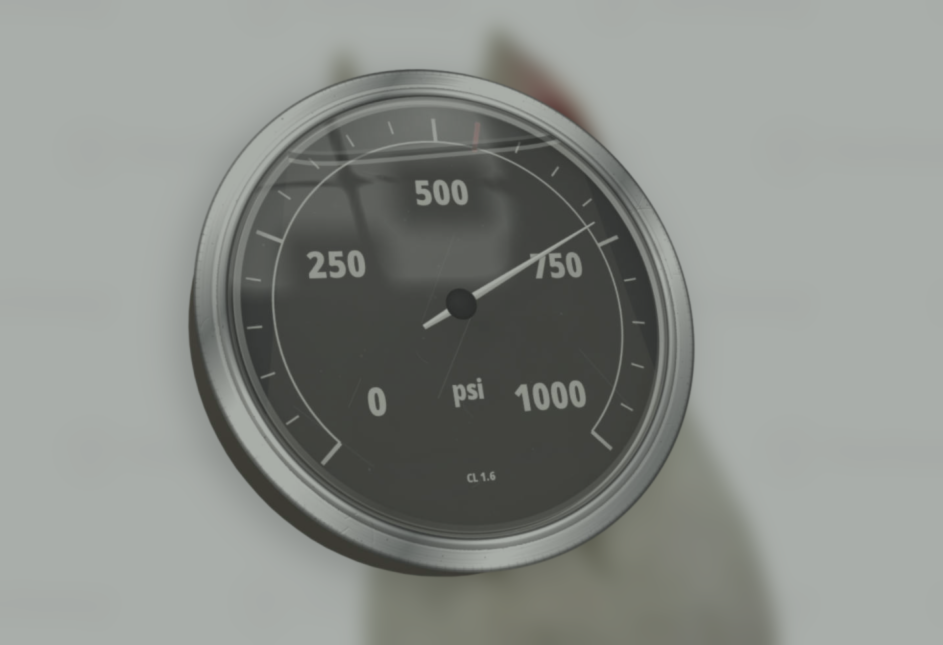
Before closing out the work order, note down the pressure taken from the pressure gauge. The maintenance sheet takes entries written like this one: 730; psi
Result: 725; psi
